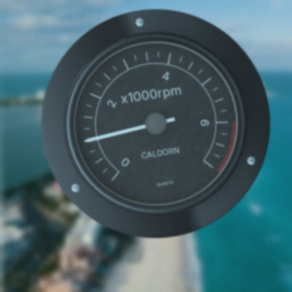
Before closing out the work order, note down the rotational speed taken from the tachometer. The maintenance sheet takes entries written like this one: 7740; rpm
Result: 1000; rpm
